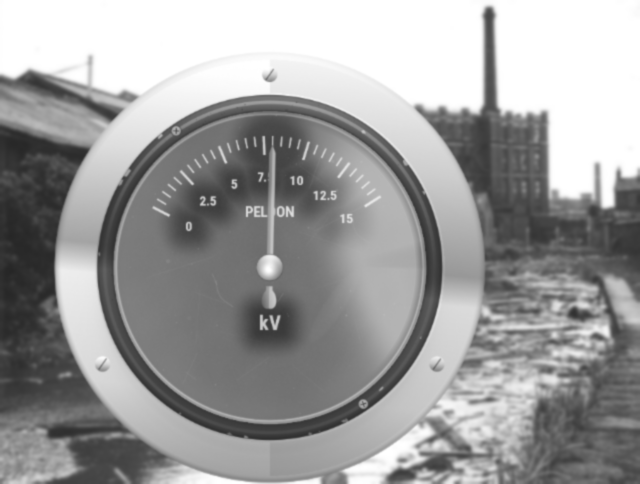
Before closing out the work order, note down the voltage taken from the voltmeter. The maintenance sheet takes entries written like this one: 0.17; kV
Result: 8; kV
